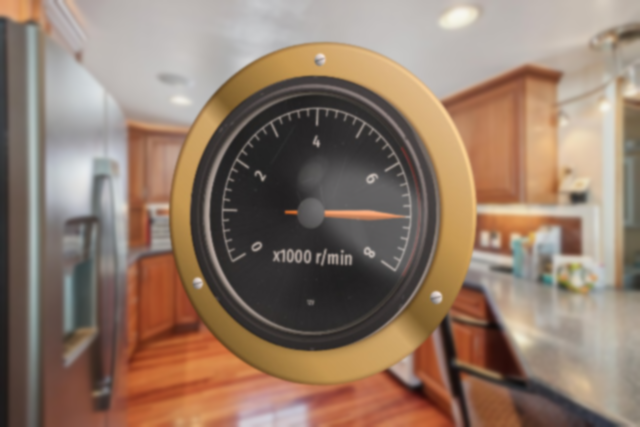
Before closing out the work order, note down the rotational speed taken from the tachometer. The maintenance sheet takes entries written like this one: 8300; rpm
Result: 7000; rpm
